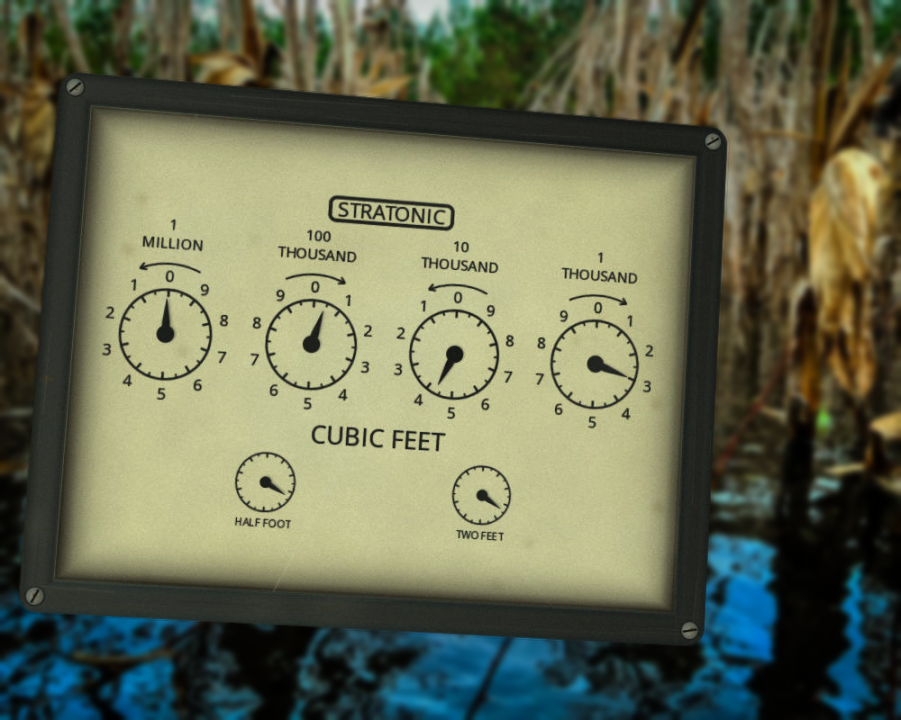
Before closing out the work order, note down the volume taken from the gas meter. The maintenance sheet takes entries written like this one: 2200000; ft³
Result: 4300; ft³
